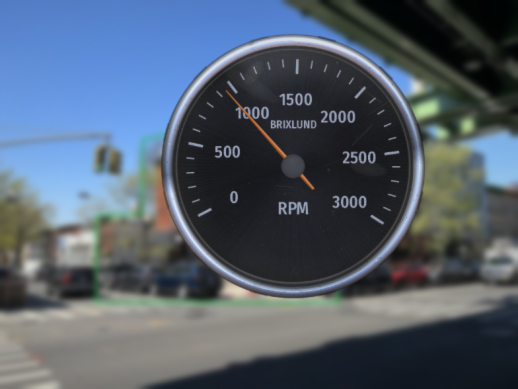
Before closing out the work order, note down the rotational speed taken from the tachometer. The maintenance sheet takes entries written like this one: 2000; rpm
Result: 950; rpm
